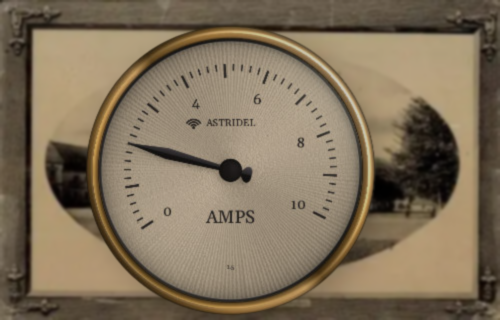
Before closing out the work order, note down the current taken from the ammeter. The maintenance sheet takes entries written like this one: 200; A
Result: 2; A
